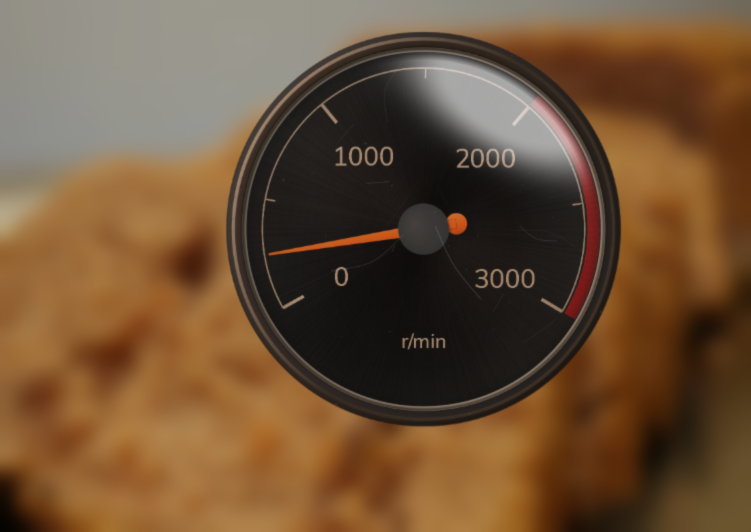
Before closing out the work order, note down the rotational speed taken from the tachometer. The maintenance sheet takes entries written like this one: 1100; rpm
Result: 250; rpm
